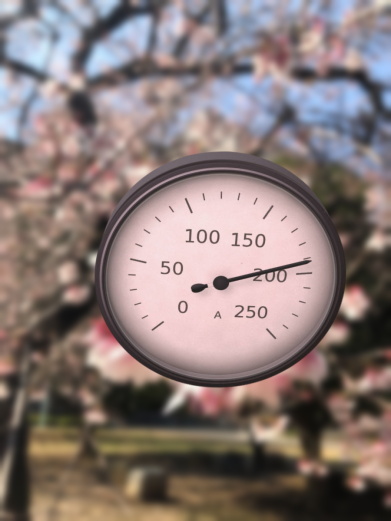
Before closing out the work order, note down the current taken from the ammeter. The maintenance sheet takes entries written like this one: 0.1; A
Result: 190; A
